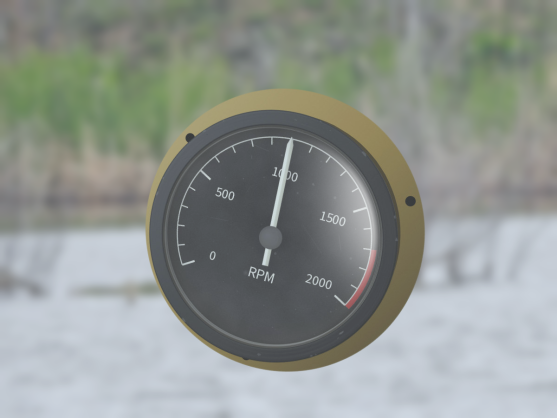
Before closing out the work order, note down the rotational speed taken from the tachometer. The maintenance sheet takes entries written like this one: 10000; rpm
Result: 1000; rpm
